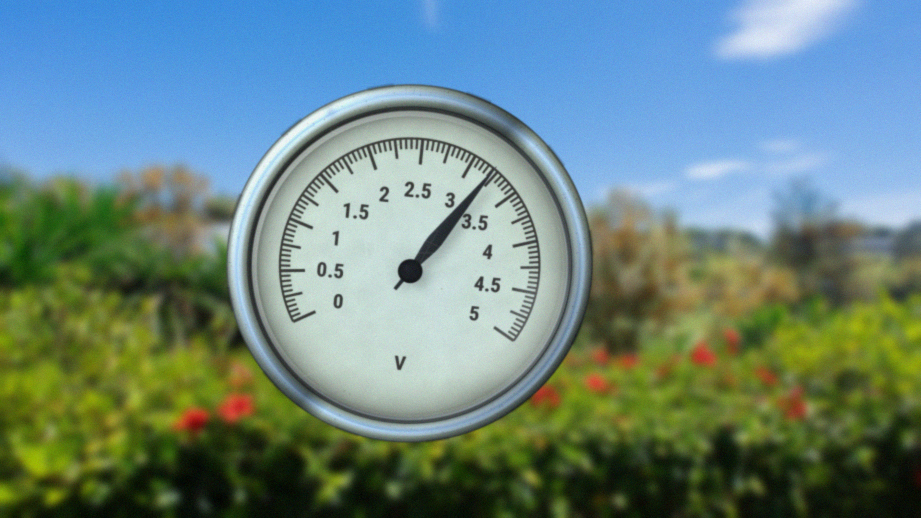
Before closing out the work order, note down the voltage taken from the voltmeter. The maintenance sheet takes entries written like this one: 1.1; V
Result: 3.2; V
